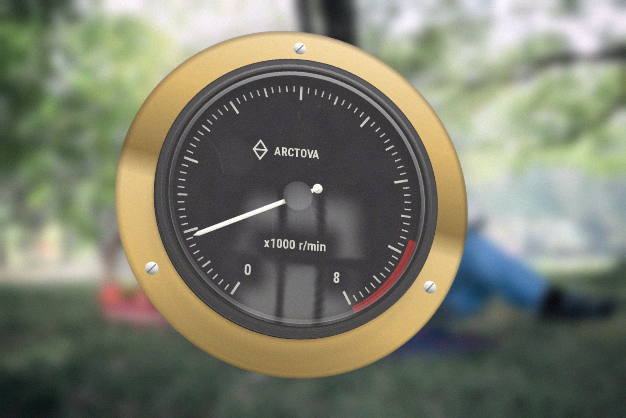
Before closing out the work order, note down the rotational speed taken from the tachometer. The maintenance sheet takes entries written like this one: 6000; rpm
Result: 900; rpm
